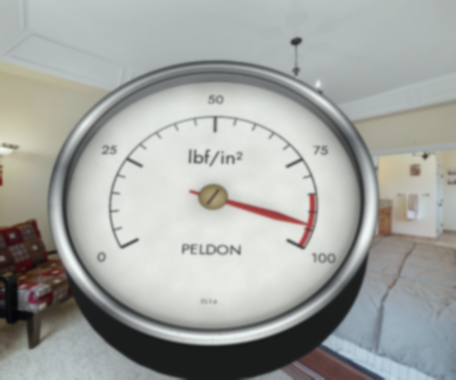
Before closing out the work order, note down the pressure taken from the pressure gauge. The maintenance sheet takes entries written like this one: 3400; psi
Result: 95; psi
